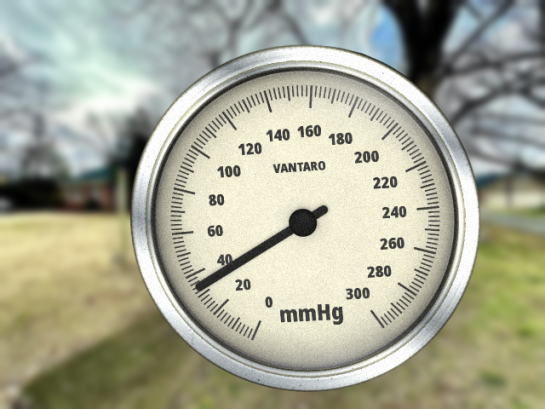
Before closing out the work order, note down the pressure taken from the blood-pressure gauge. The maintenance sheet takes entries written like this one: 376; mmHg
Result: 34; mmHg
